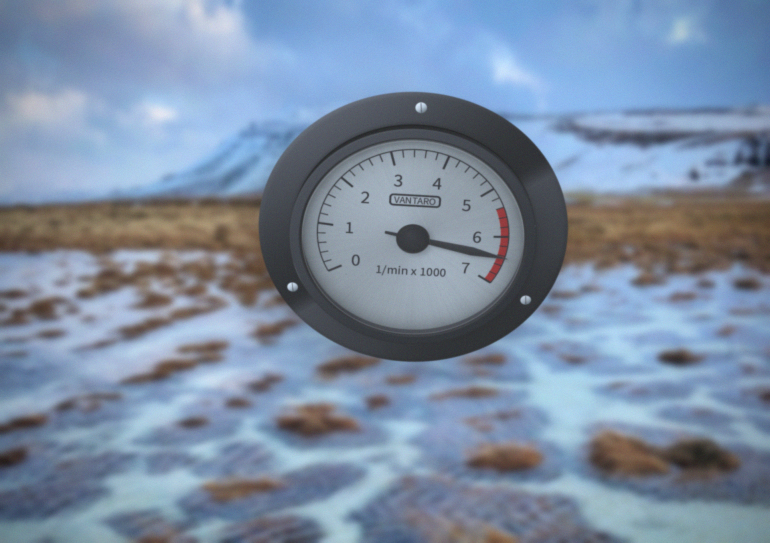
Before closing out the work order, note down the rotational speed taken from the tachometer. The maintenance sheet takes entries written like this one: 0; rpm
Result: 6400; rpm
